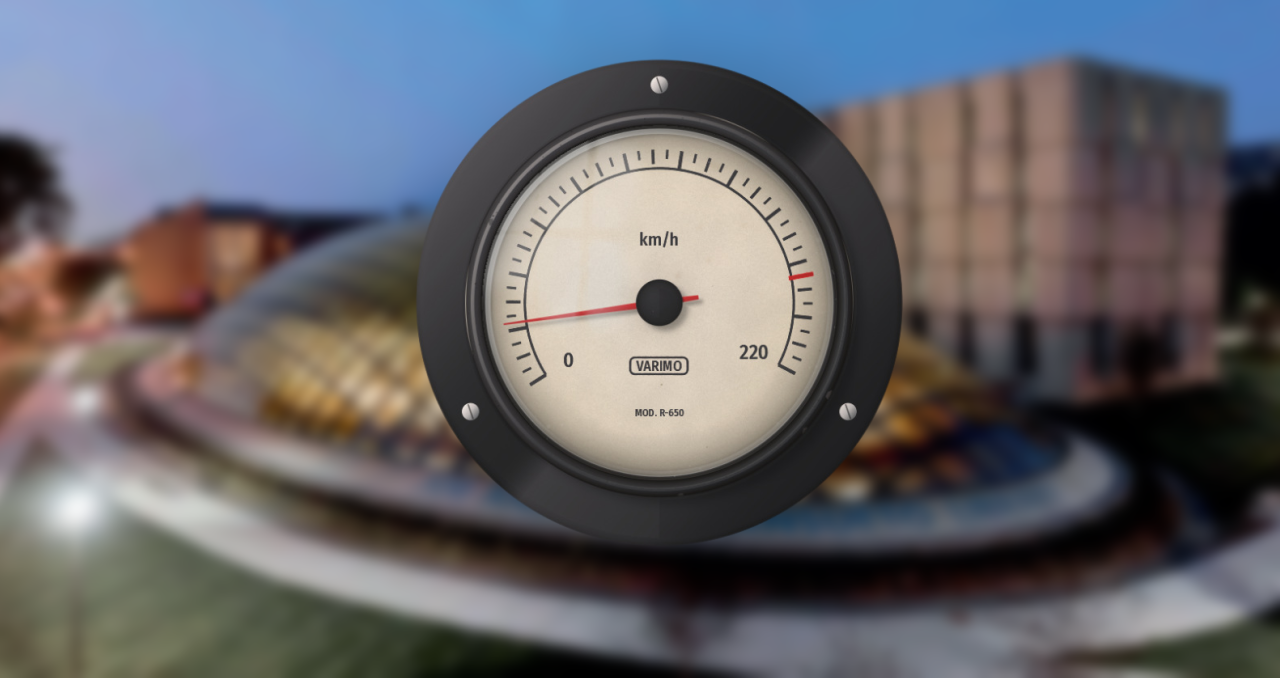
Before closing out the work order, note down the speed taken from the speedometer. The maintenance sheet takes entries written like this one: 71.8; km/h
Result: 22.5; km/h
